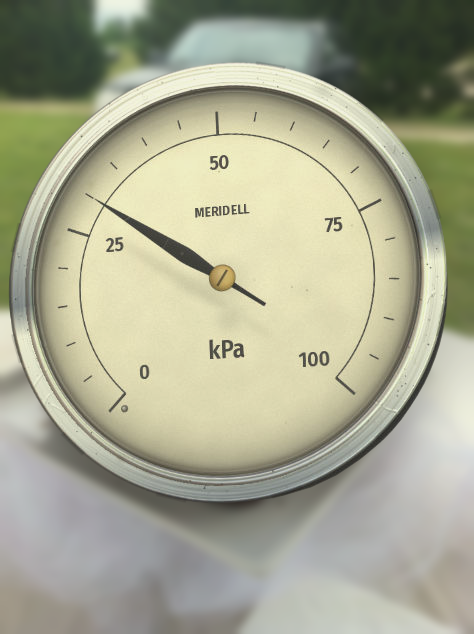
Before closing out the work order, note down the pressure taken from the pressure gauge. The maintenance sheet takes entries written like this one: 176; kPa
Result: 30; kPa
